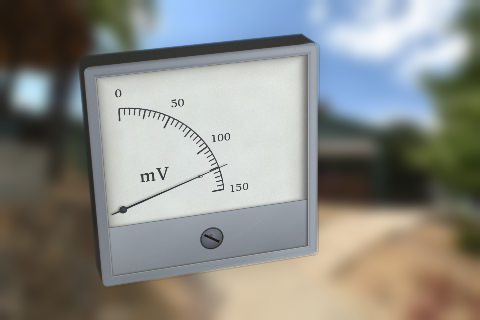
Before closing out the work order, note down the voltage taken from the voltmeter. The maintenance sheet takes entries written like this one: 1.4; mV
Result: 125; mV
